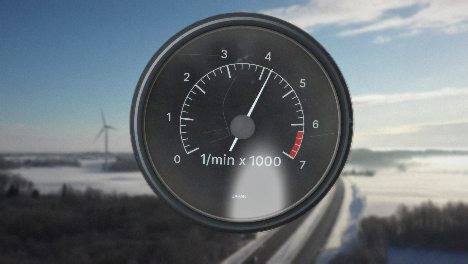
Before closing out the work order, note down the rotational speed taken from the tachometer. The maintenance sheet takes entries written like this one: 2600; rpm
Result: 4200; rpm
